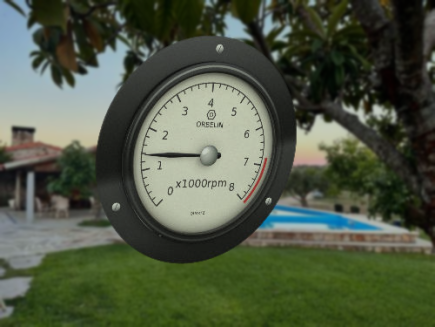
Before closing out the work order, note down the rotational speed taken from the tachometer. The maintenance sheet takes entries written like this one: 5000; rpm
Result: 1400; rpm
